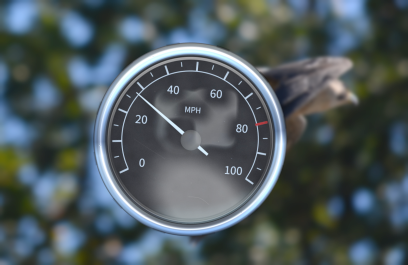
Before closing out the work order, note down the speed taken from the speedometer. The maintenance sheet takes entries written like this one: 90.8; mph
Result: 27.5; mph
